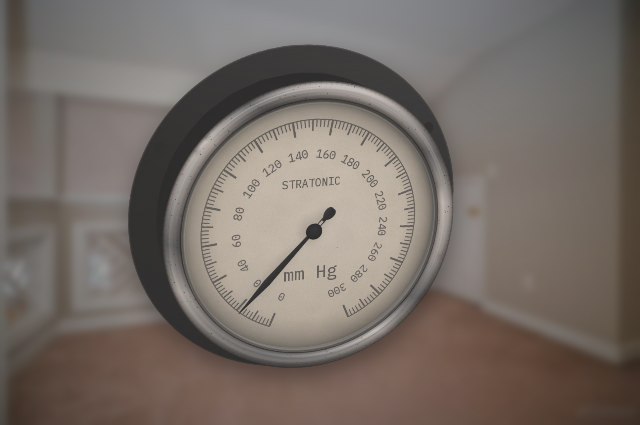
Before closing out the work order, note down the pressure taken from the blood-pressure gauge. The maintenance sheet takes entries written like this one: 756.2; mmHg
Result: 20; mmHg
